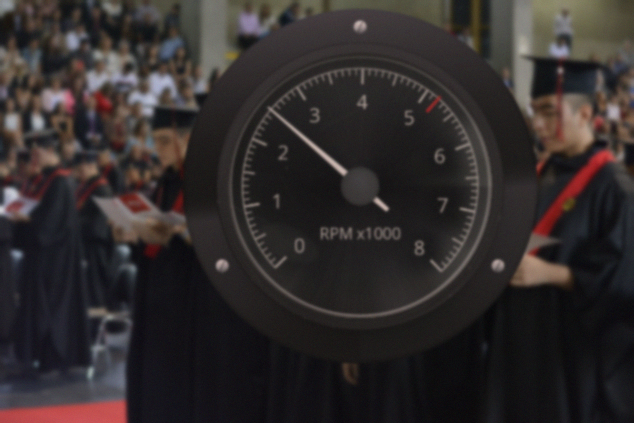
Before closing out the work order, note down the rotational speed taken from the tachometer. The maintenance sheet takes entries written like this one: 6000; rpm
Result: 2500; rpm
